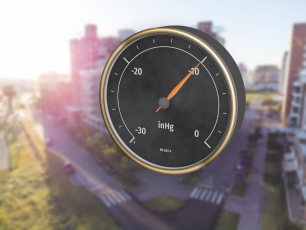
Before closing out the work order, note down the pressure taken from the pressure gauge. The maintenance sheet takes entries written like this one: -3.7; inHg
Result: -10; inHg
